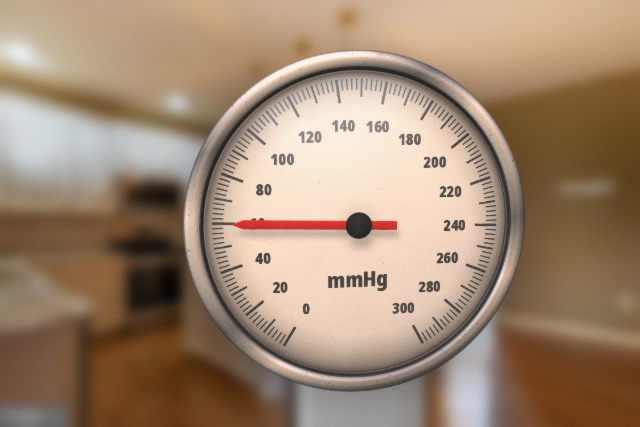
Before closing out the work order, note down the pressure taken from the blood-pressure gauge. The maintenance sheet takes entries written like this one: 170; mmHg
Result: 60; mmHg
